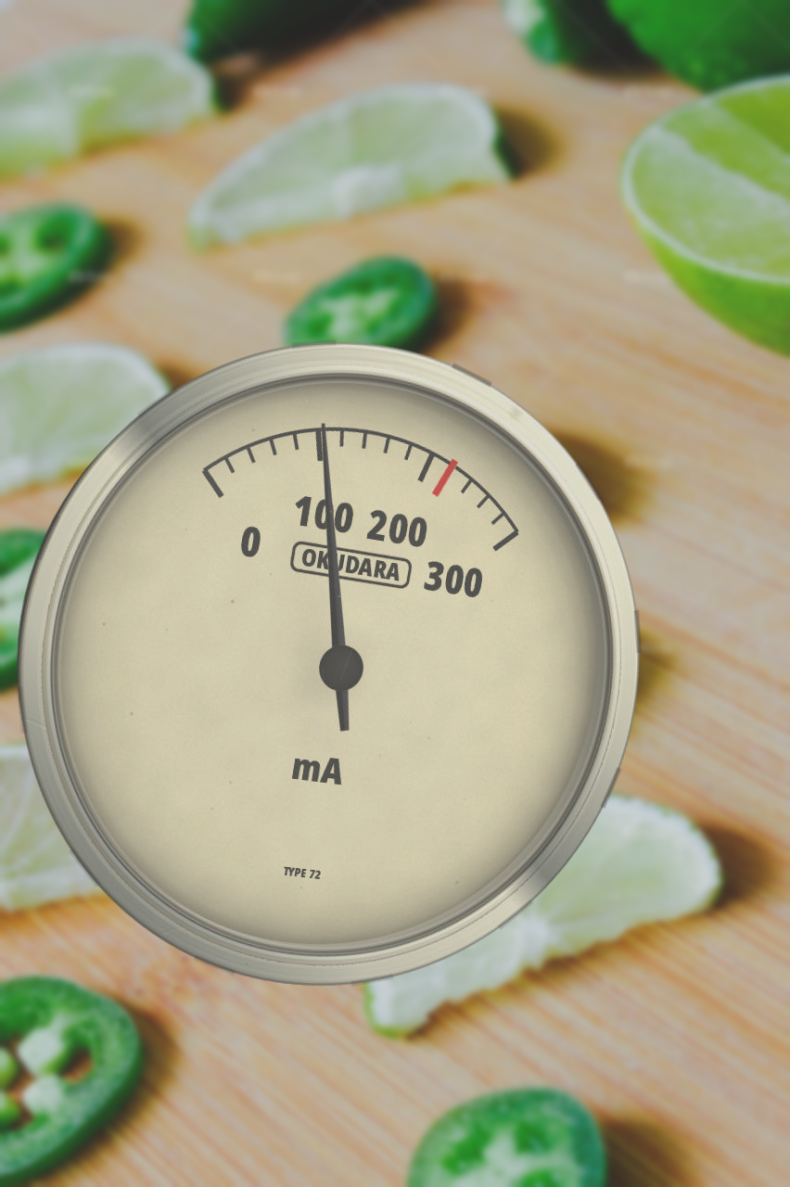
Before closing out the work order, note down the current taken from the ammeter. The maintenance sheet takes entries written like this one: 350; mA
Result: 100; mA
